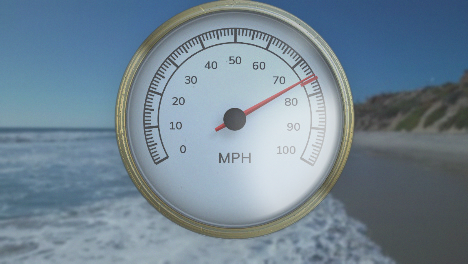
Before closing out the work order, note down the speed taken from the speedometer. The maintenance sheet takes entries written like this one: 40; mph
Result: 75; mph
